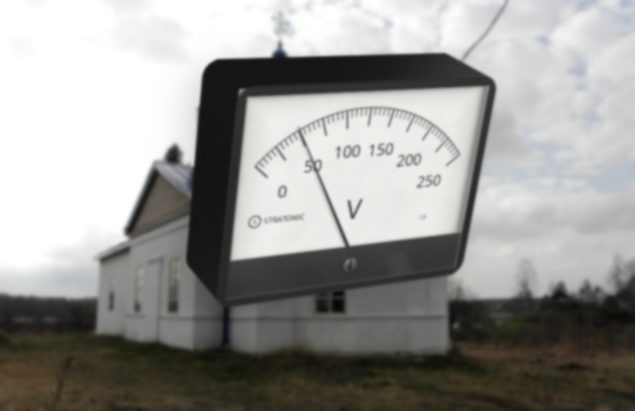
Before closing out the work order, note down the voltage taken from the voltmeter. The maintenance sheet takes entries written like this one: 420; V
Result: 50; V
